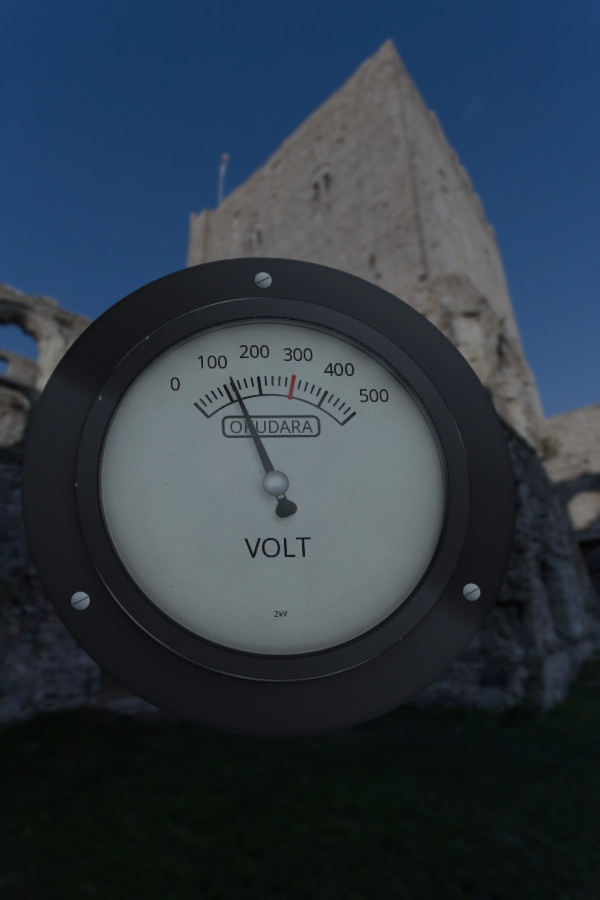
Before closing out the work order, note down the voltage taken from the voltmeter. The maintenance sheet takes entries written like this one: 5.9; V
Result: 120; V
